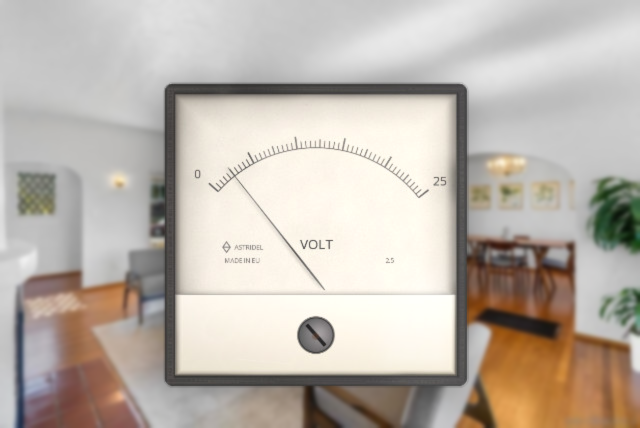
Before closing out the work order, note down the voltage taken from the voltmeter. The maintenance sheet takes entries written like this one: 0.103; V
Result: 2.5; V
